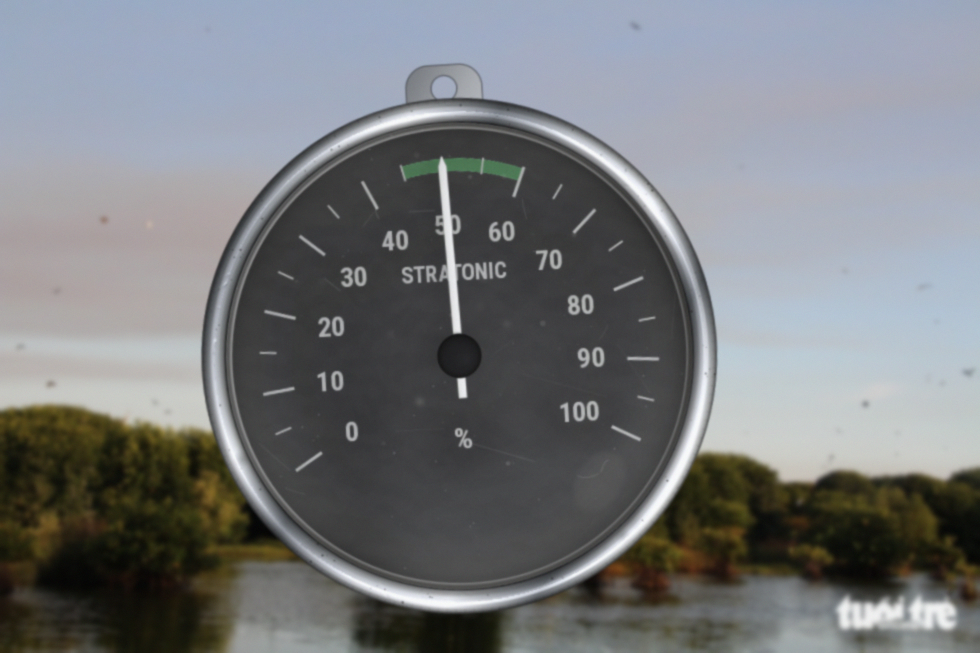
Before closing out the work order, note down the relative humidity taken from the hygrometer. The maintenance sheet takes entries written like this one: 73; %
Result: 50; %
